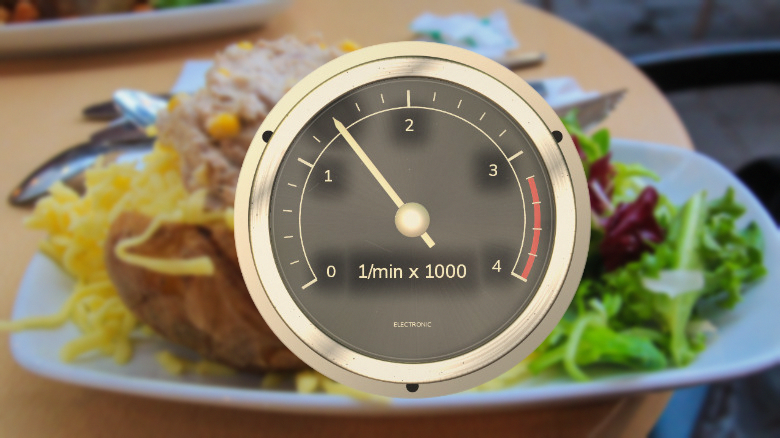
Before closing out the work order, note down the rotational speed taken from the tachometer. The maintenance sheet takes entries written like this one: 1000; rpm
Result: 1400; rpm
